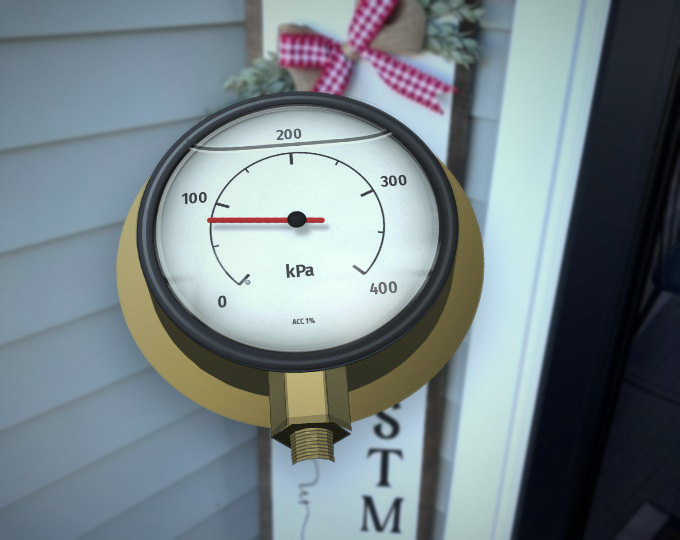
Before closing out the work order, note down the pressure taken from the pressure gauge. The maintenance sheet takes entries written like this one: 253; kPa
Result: 75; kPa
